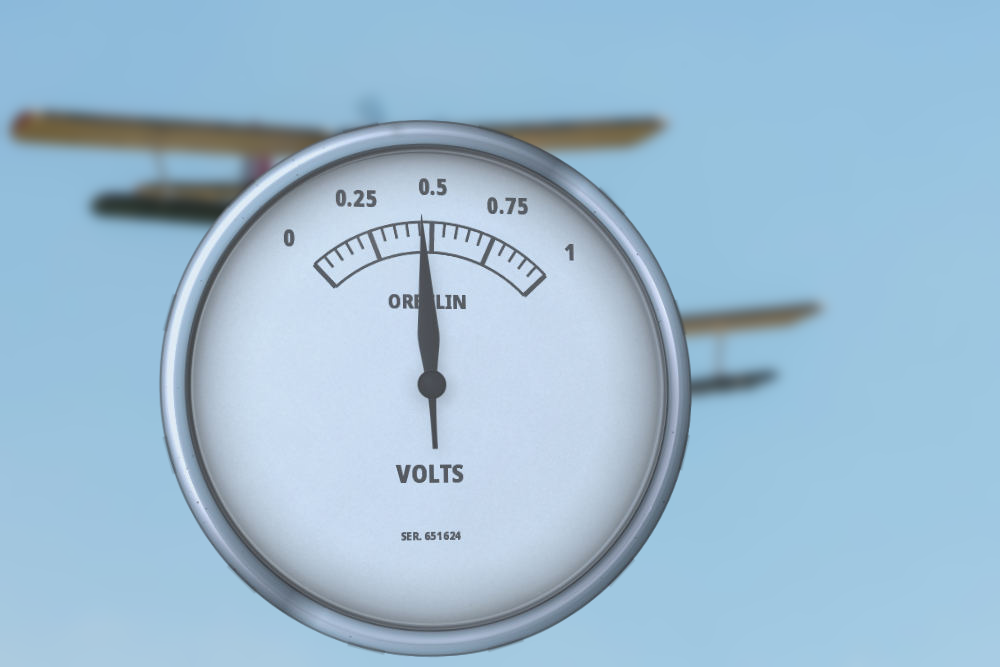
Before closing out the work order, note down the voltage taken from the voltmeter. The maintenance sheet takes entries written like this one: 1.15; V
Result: 0.45; V
